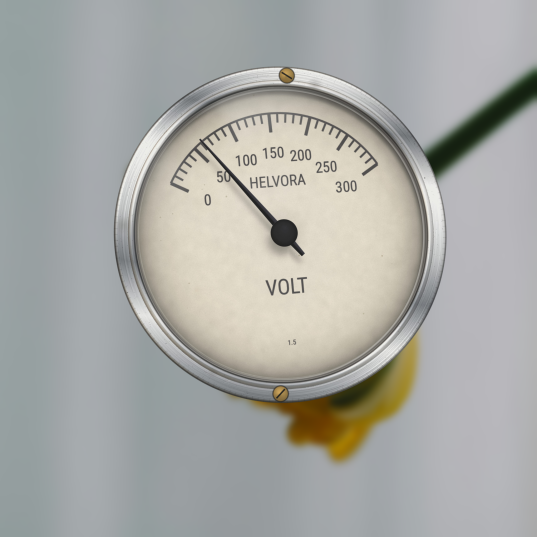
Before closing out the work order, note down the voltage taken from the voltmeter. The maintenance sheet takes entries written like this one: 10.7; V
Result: 60; V
